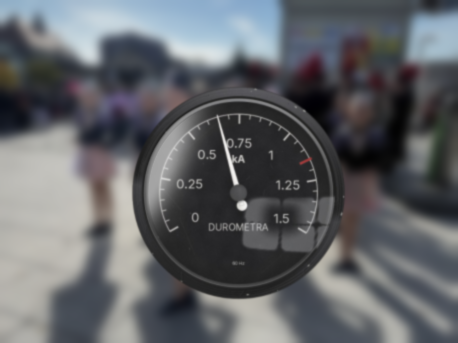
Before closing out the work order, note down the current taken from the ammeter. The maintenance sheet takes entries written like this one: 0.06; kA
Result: 0.65; kA
